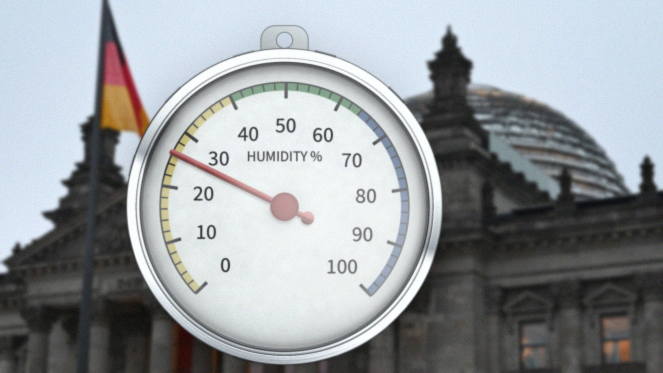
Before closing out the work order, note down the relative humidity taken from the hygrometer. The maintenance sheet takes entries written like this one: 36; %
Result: 26; %
